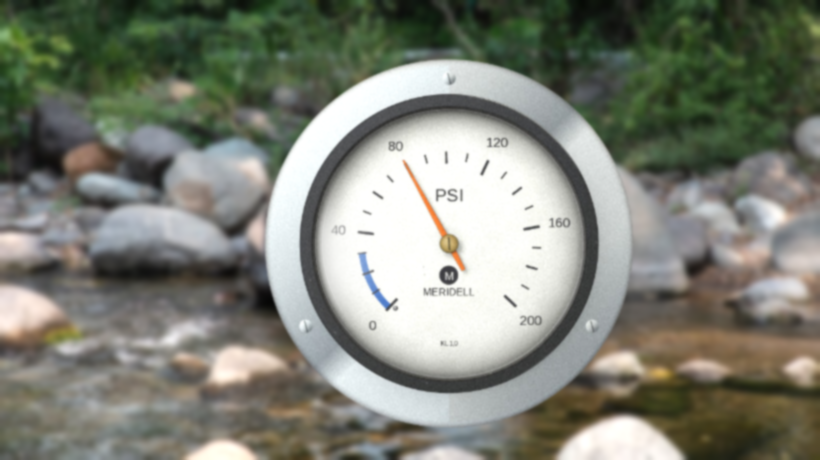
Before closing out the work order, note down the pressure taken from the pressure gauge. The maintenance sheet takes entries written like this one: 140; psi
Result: 80; psi
